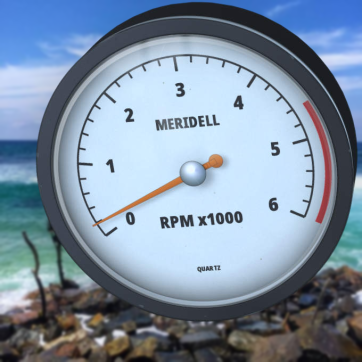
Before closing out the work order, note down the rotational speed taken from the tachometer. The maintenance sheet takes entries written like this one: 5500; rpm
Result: 200; rpm
